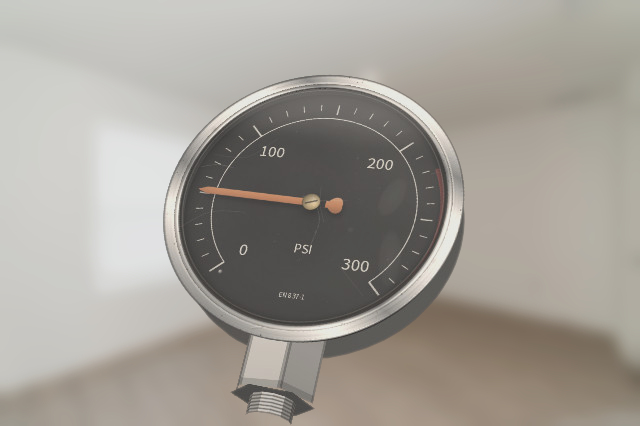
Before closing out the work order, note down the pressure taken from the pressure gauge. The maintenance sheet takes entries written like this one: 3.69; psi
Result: 50; psi
